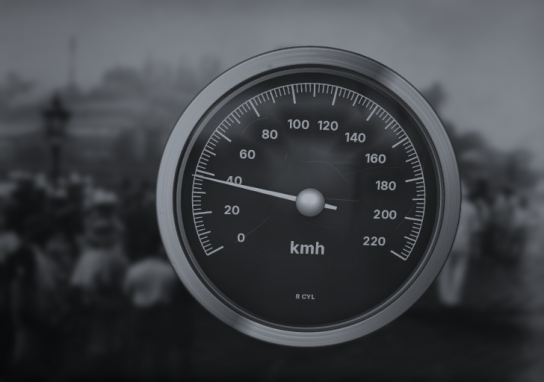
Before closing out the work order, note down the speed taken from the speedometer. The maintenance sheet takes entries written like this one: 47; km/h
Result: 38; km/h
